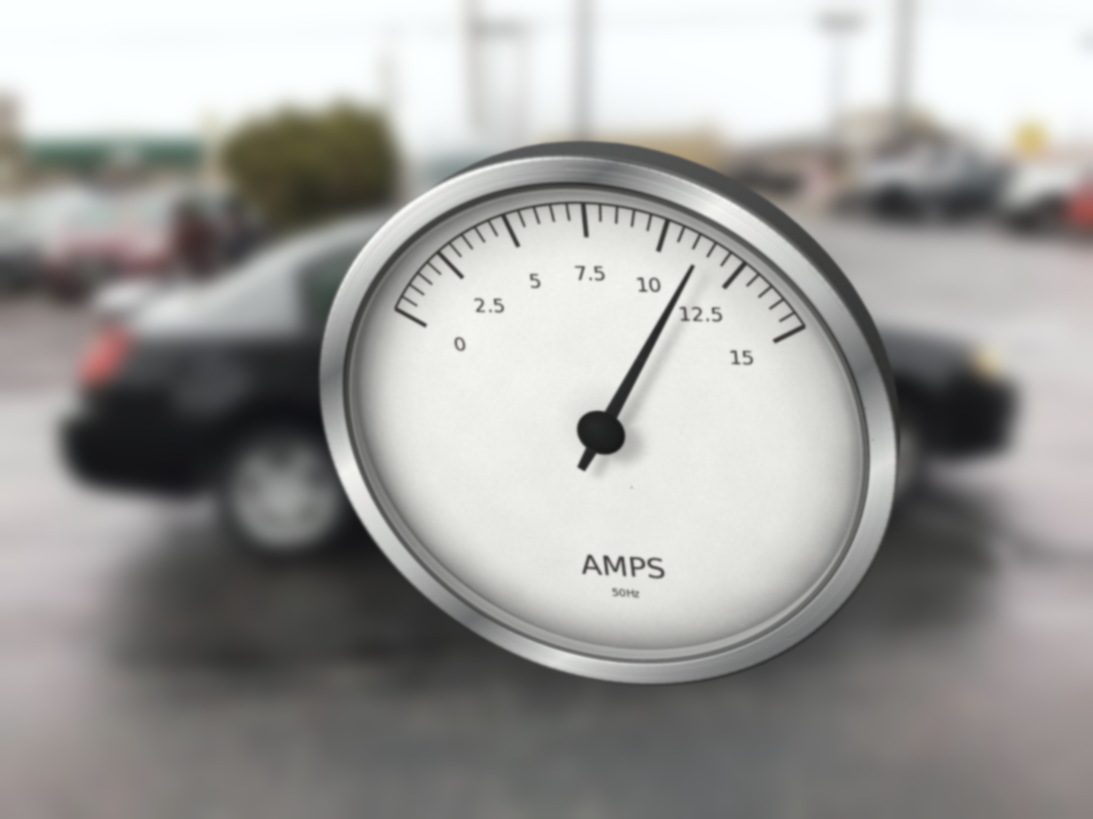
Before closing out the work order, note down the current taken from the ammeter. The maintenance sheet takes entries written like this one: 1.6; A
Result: 11.25; A
